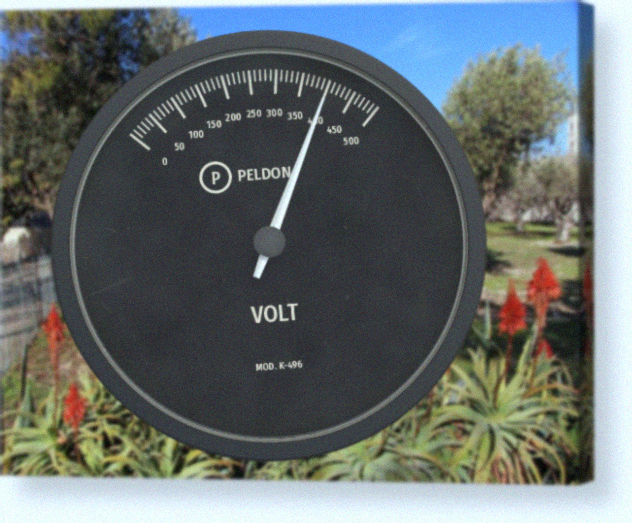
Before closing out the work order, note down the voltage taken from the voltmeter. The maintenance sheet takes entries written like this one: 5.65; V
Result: 400; V
